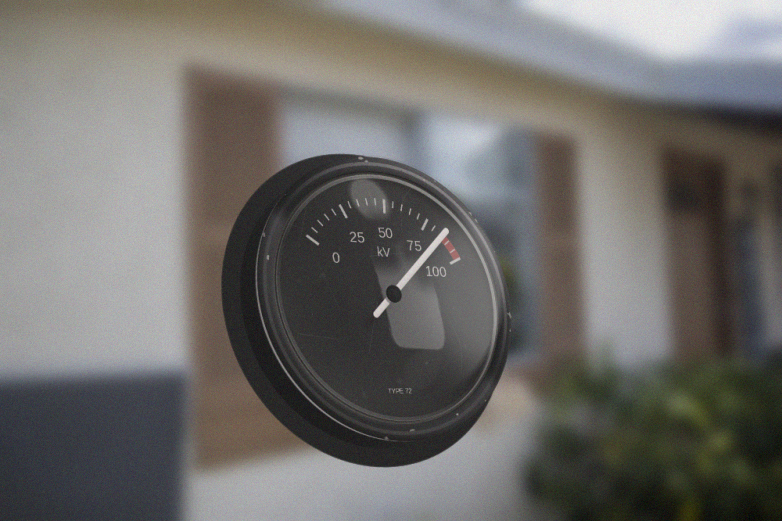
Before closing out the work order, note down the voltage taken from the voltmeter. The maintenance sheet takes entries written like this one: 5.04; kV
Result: 85; kV
